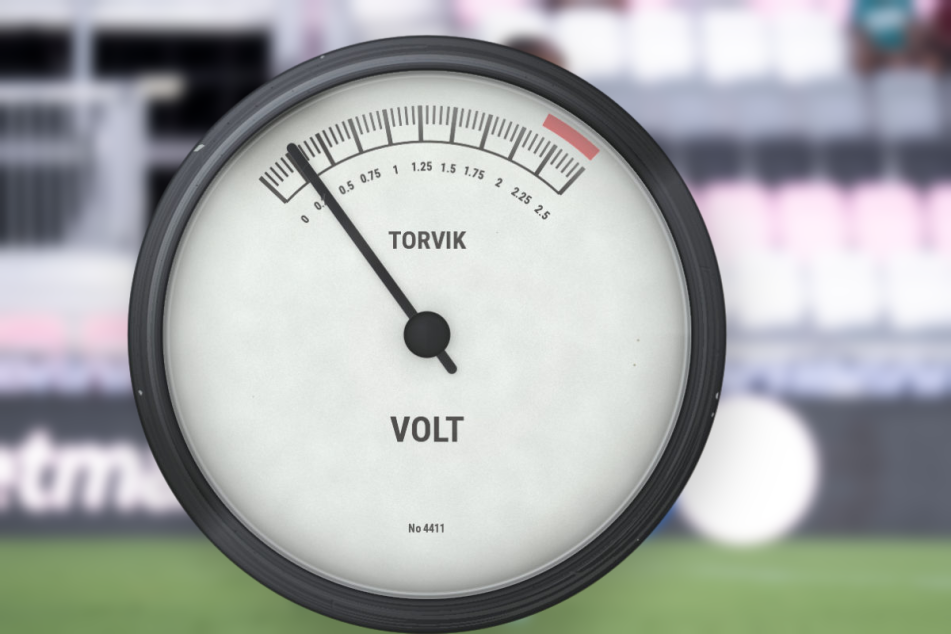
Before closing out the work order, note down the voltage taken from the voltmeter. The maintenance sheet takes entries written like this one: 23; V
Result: 0.3; V
